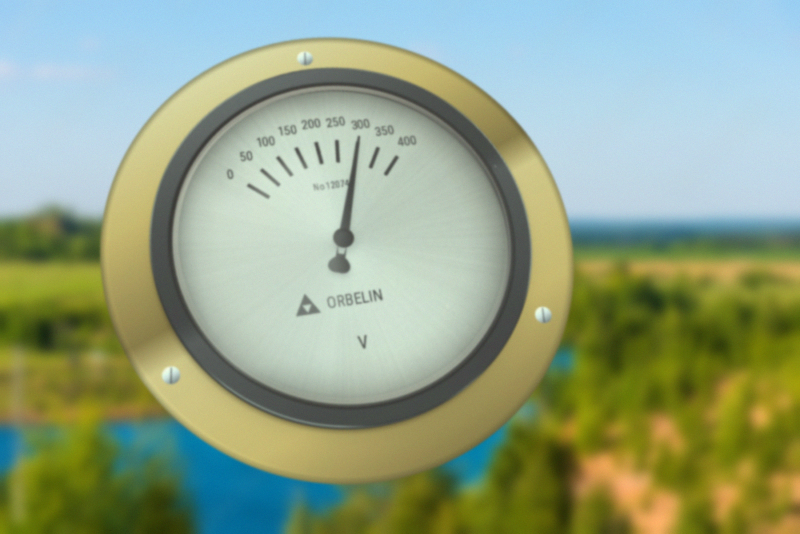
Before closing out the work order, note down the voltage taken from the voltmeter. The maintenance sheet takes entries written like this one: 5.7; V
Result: 300; V
